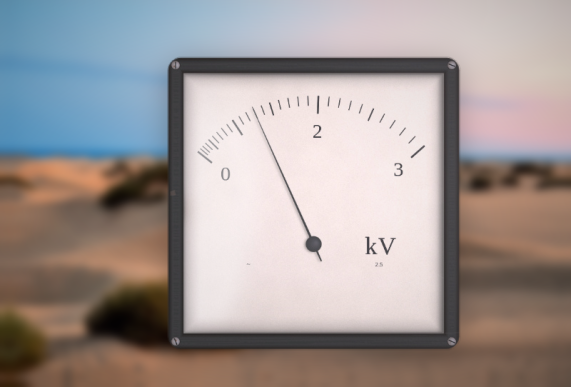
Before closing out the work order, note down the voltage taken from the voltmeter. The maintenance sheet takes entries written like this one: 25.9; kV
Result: 1.3; kV
